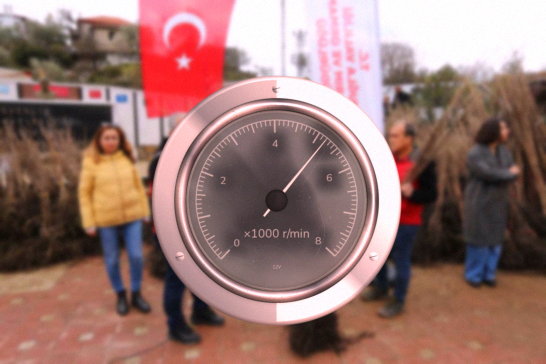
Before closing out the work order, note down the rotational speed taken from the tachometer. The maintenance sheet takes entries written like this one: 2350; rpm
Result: 5200; rpm
